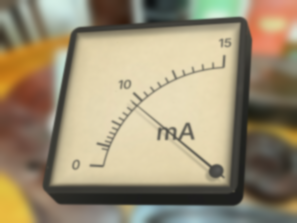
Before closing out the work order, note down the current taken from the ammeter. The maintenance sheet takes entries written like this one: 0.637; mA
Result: 9.5; mA
